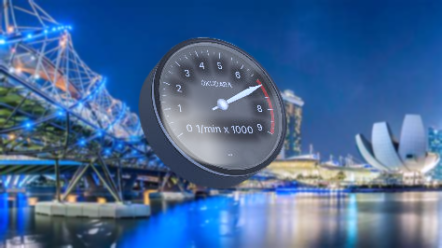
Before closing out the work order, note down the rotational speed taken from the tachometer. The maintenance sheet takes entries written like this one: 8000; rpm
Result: 7000; rpm
